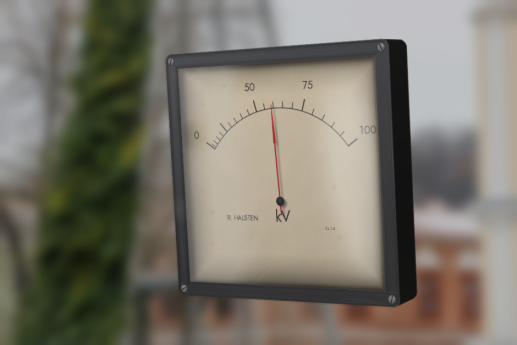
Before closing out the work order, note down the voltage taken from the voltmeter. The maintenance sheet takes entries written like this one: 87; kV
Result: 60; kV
